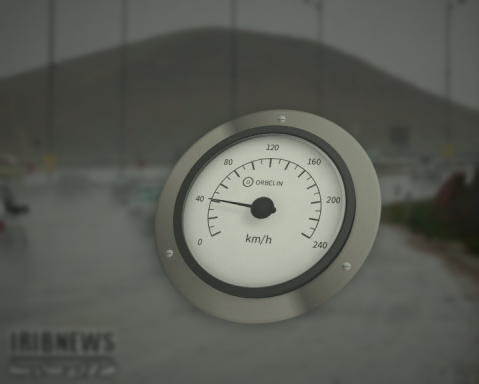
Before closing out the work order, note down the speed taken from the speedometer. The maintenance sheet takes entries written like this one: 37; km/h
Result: 40; km/h
